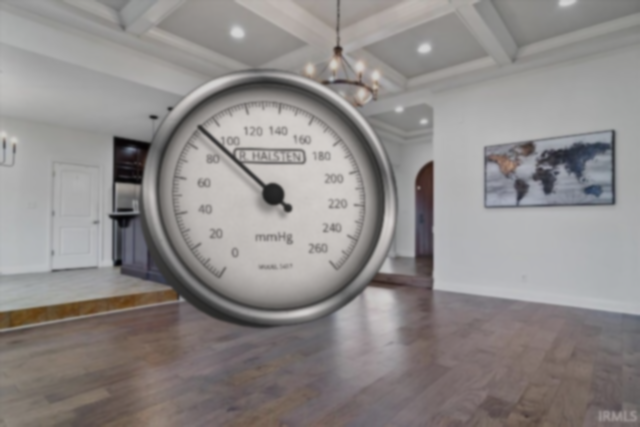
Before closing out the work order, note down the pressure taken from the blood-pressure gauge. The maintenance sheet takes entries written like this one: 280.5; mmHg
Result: 90; mmHg
